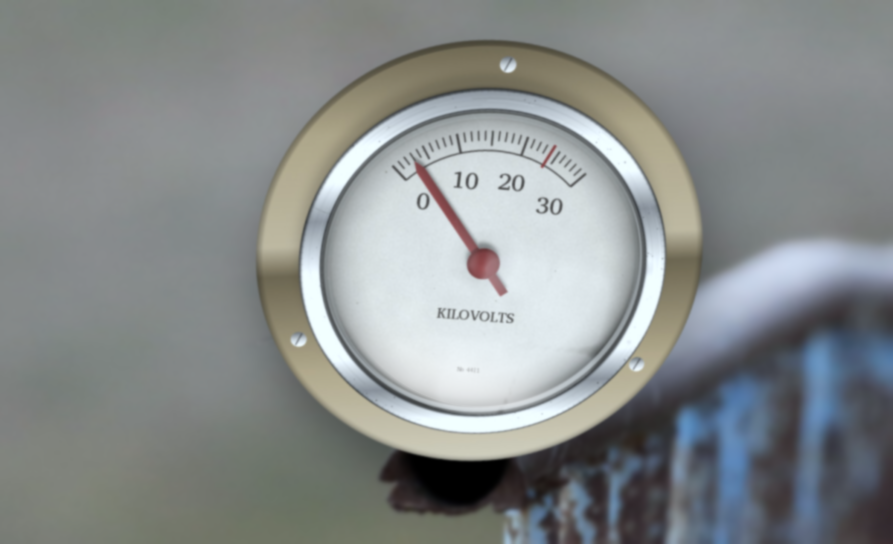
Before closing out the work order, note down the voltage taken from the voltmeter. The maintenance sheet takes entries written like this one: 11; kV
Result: 3; kV
